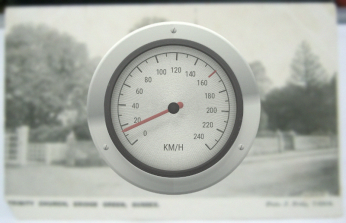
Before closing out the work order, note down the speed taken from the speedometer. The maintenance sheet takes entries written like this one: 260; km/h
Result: 15; km/h
